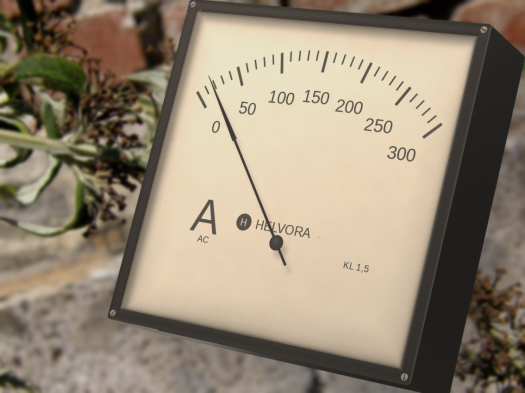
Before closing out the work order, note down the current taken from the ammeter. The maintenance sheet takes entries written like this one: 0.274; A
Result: 20; A
